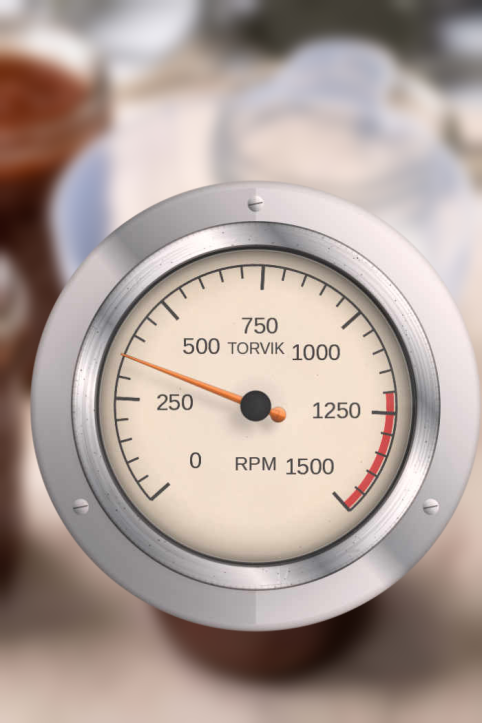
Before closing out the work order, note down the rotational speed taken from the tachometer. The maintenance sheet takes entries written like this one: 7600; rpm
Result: 350; rpm
